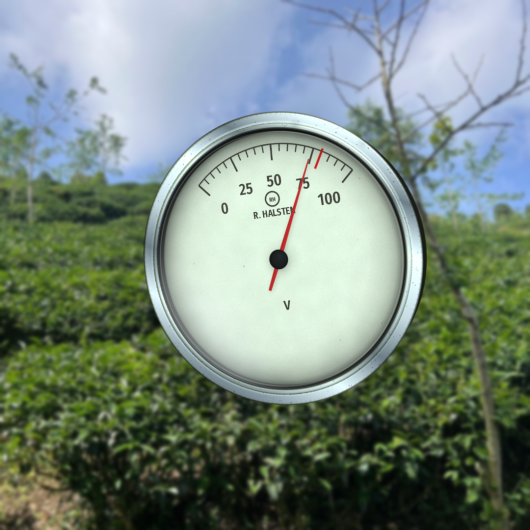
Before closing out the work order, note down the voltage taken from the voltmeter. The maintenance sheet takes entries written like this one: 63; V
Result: 75; V
